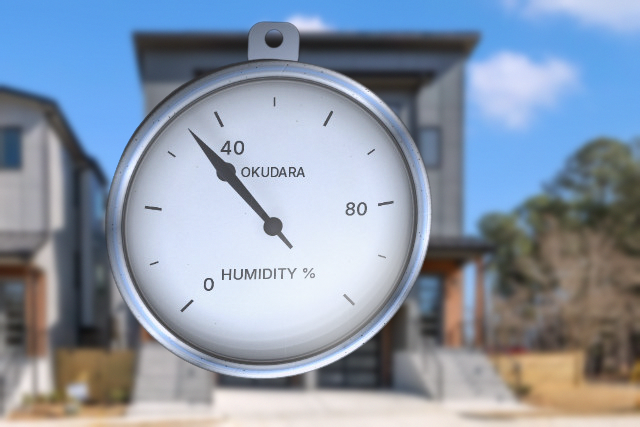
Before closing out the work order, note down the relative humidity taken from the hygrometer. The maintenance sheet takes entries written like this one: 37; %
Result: 35; %
